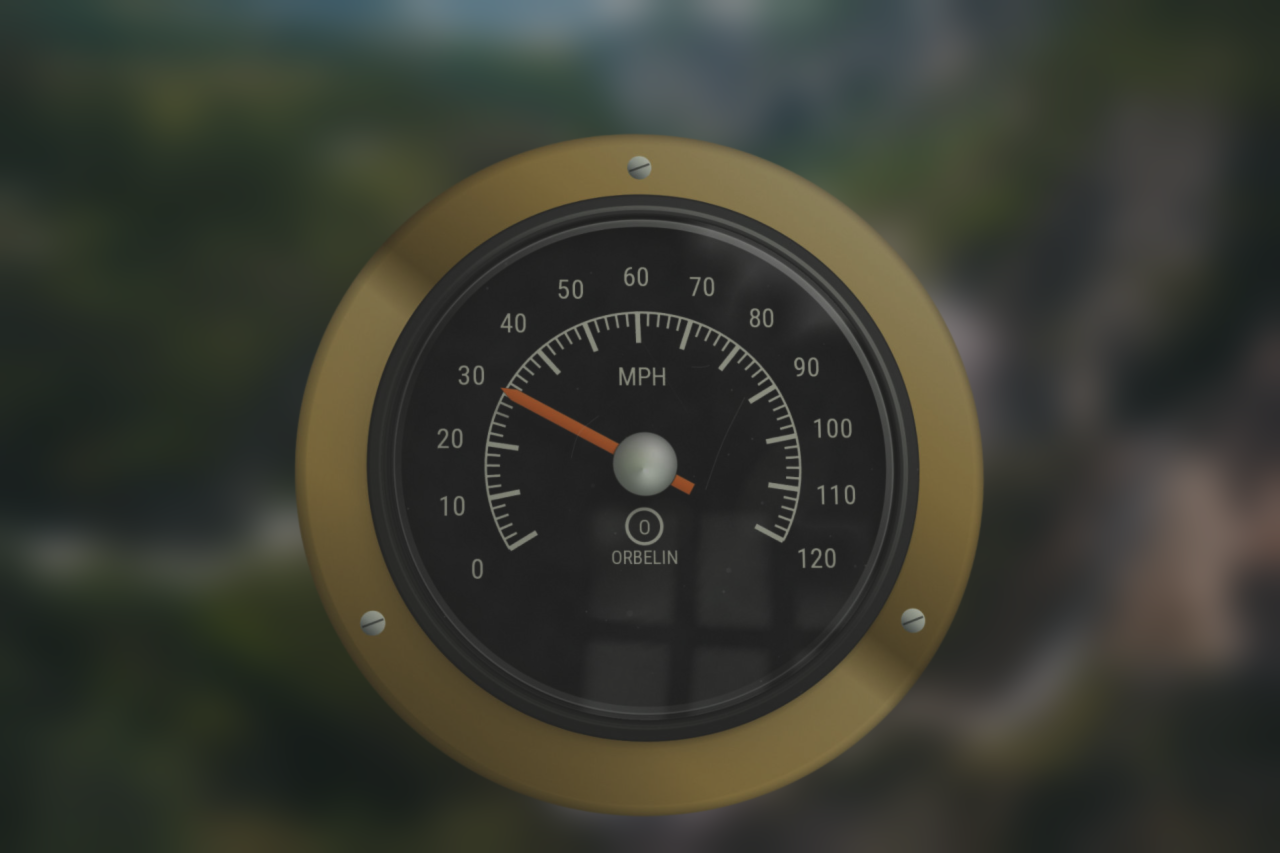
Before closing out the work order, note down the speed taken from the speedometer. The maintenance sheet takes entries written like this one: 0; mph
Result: 30; mph
